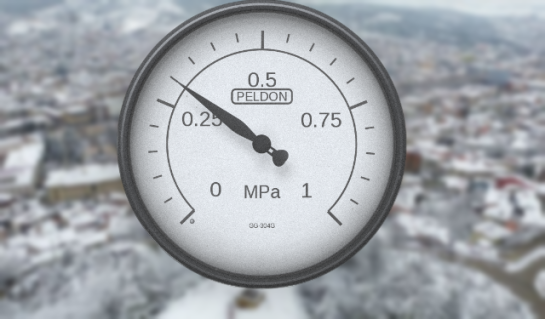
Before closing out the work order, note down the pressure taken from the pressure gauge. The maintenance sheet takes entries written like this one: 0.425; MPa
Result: 0.3; MPa
